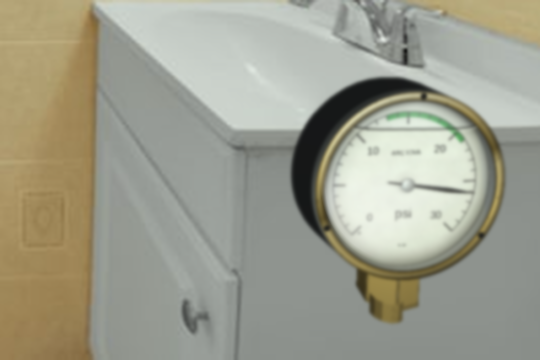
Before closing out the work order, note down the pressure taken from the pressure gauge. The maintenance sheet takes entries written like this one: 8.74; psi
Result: 26; psi
